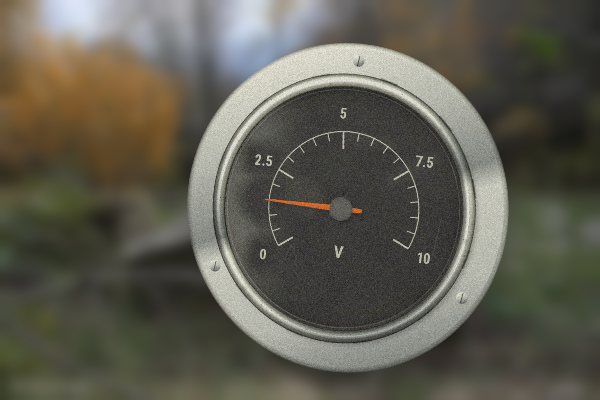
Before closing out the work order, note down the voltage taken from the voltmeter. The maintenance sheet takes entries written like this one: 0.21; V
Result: 1.5; V
